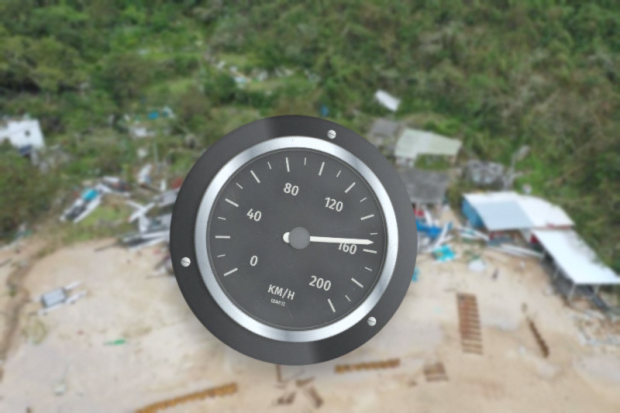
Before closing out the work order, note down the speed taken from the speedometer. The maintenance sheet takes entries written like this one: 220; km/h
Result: 155; km/h
